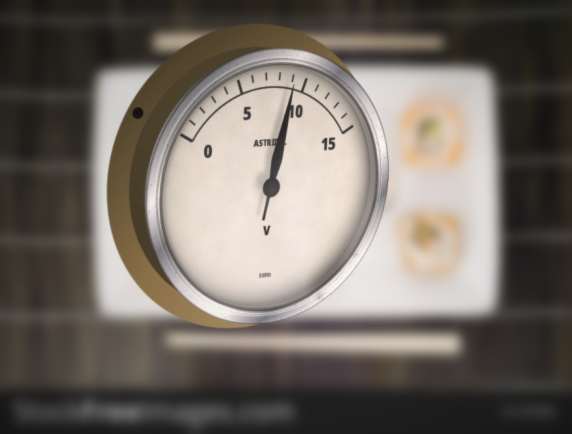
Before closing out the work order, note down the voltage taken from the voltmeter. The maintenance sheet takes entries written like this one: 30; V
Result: 9; V
